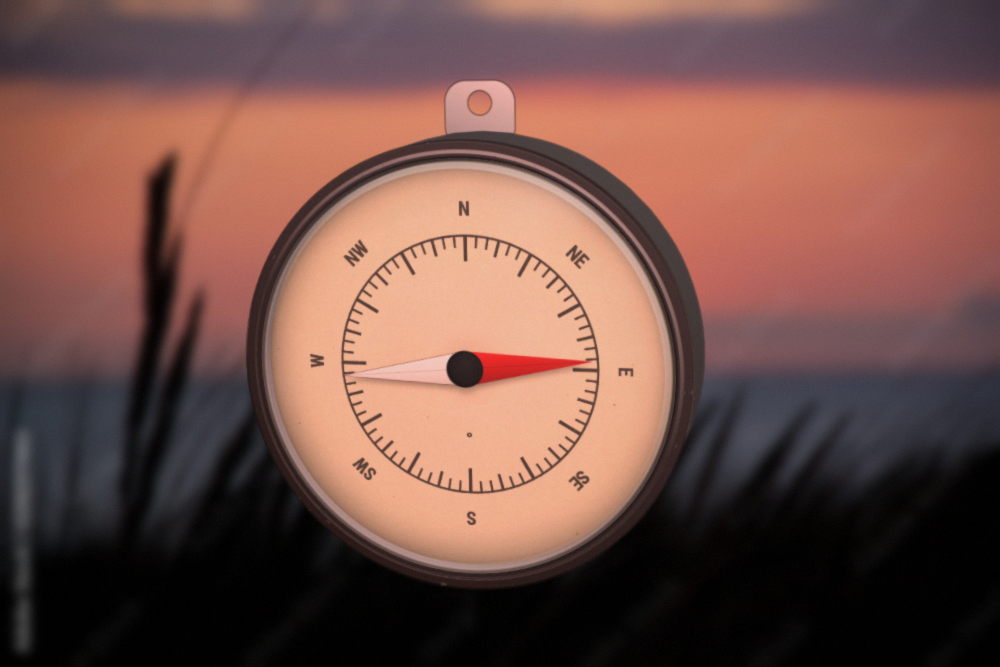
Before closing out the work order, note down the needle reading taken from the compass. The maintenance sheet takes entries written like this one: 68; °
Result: 85; °
